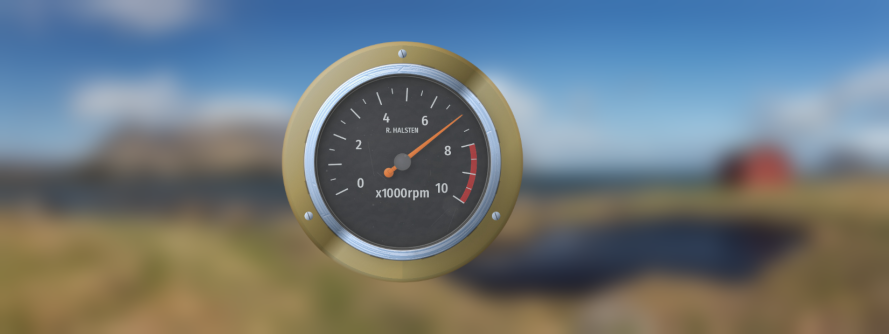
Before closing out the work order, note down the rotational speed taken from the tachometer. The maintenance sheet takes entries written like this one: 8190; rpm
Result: 7000; rpm
